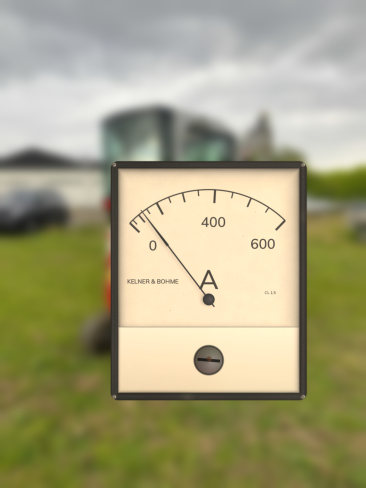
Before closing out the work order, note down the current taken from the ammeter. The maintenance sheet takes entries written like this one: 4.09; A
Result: 125; A
